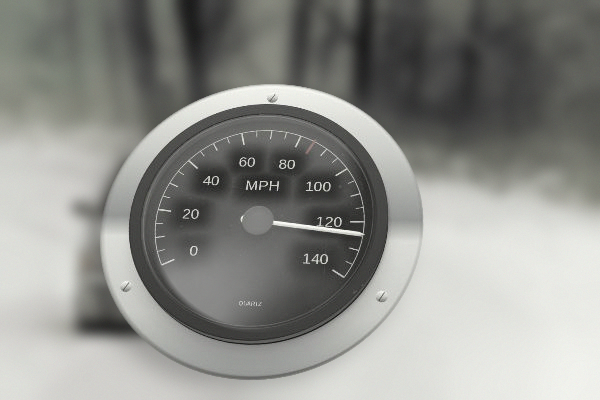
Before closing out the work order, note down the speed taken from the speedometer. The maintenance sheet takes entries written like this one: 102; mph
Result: 125; mph
